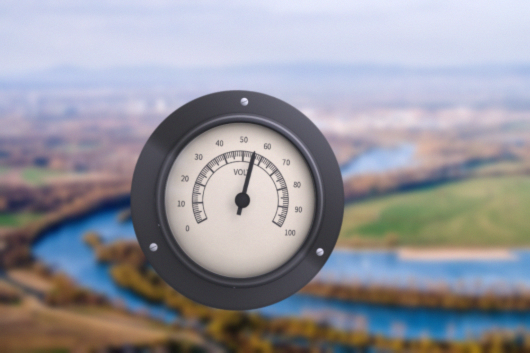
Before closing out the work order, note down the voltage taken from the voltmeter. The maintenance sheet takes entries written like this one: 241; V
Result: 55; V
